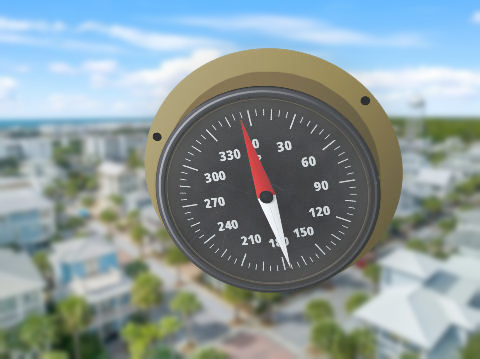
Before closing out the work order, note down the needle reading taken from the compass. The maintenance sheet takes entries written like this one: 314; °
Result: 355; °
